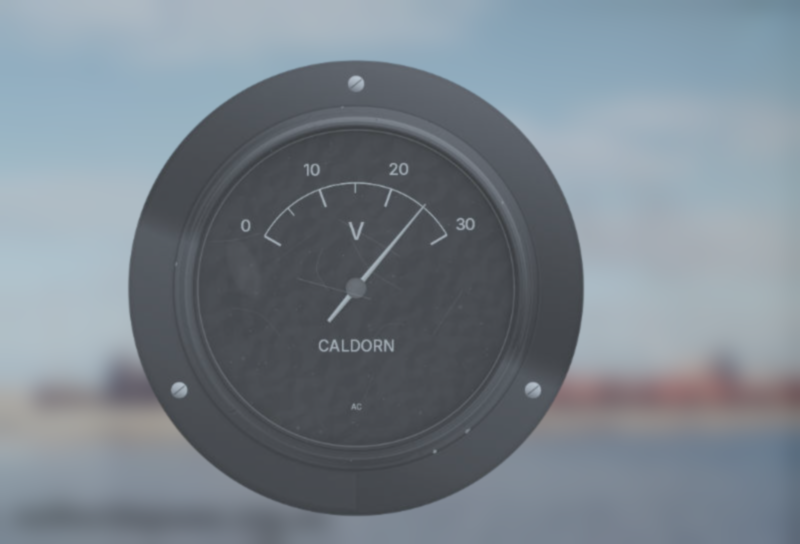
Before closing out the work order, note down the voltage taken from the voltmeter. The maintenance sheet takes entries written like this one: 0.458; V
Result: 25; V
